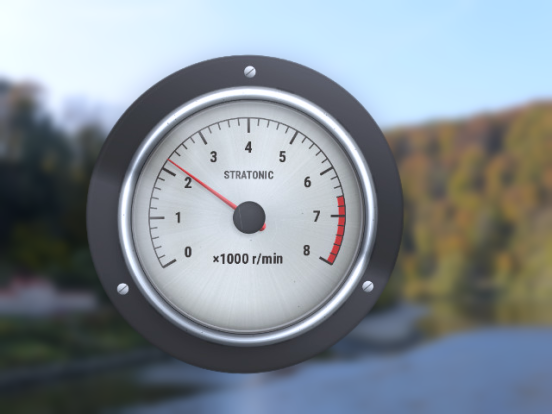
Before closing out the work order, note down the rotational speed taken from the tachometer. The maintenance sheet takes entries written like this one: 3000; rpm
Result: 2200; rpm
